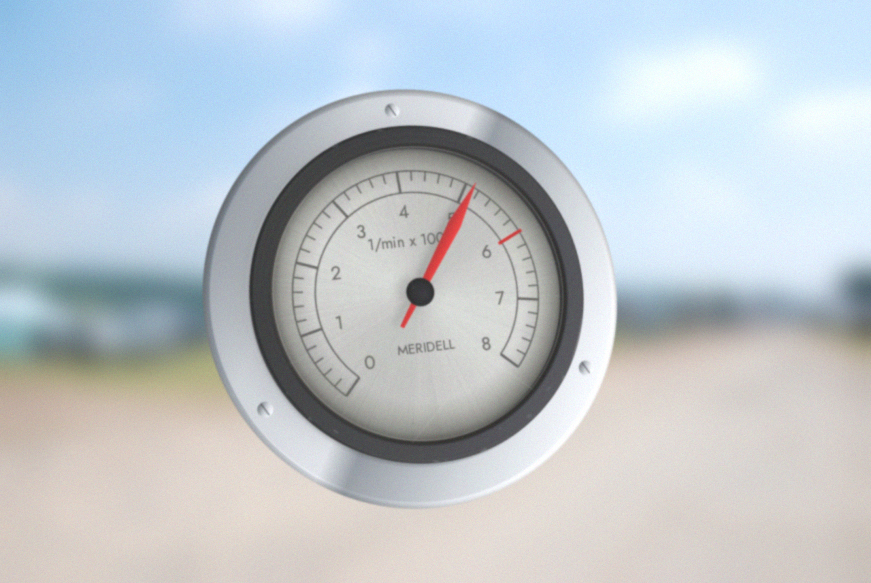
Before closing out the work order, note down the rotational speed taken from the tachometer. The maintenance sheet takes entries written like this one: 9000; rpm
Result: 5100; rpm
